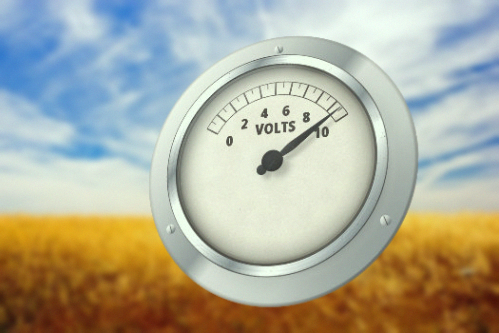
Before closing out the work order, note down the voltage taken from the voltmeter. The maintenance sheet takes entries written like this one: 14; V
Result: 9.5; V
